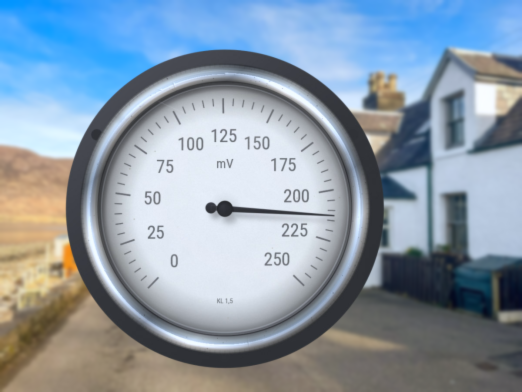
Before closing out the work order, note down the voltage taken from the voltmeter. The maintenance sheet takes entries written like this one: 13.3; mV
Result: 212.5; mV
